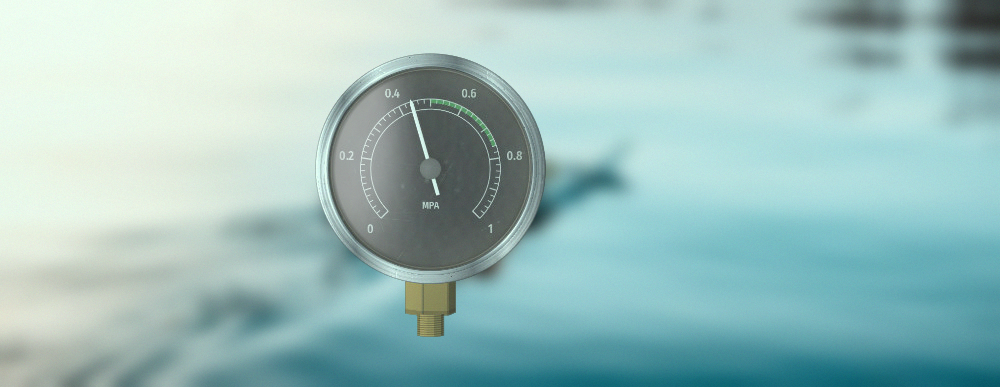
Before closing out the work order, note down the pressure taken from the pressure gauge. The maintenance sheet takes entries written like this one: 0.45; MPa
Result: 0.44; MPa
